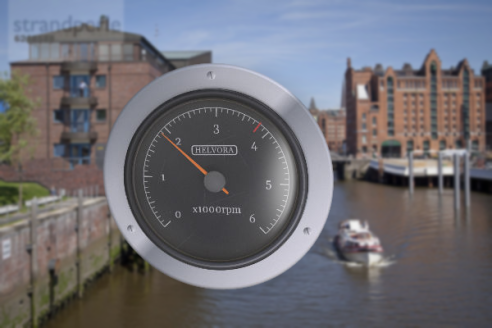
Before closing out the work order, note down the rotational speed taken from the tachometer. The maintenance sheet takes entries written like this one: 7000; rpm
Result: 1900; rpm
